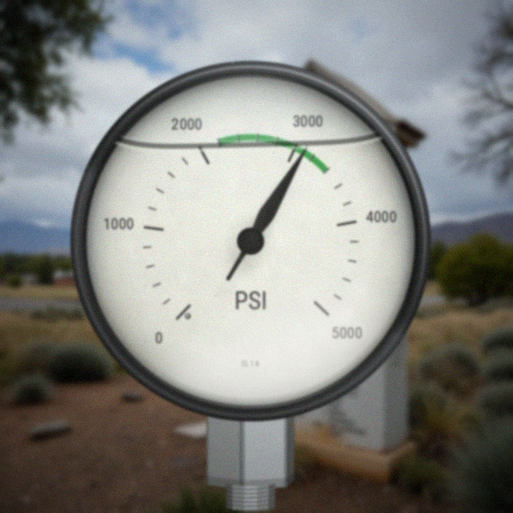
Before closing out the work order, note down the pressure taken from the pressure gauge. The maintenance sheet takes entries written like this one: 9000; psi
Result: 3100; psi
